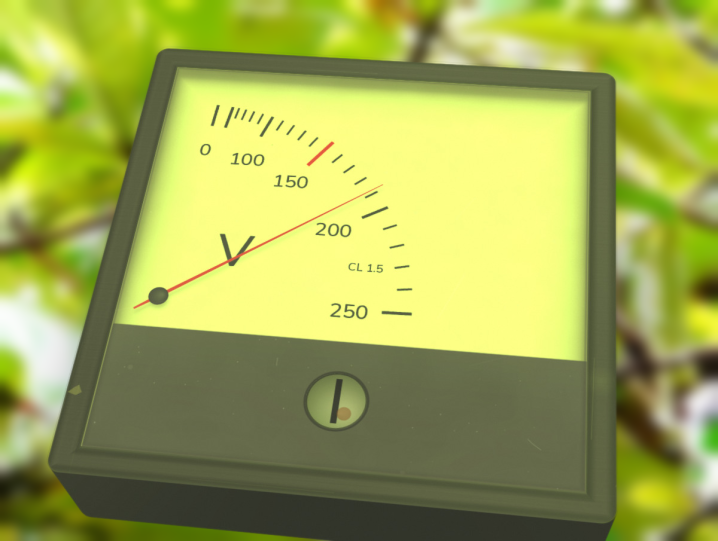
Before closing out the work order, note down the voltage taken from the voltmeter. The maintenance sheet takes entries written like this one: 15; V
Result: 190; V
